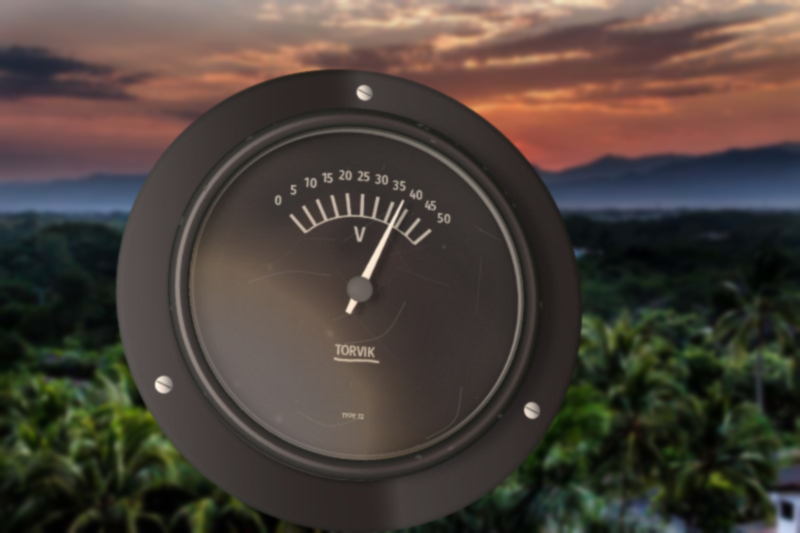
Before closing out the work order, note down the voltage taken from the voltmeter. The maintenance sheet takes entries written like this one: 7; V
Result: 37.5; V
